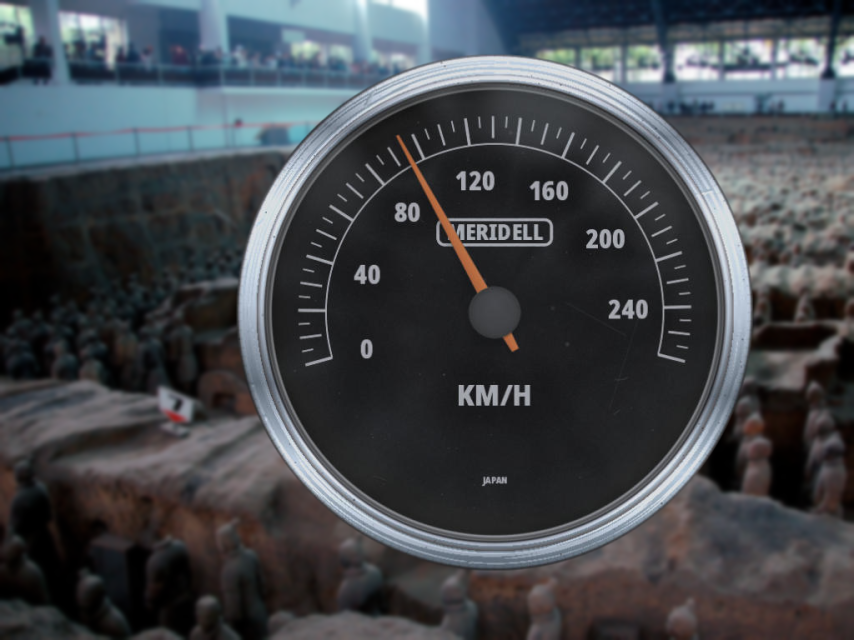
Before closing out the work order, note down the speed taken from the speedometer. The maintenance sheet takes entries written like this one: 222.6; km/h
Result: 95; km/h
